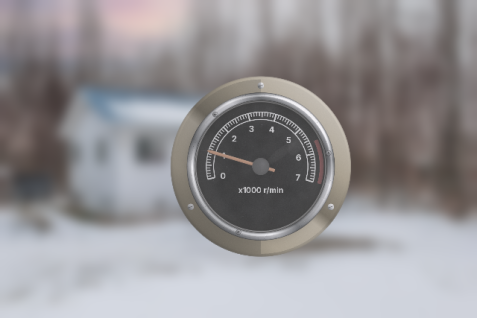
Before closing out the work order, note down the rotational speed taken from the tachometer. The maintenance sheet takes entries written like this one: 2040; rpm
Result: 1000; rpm
